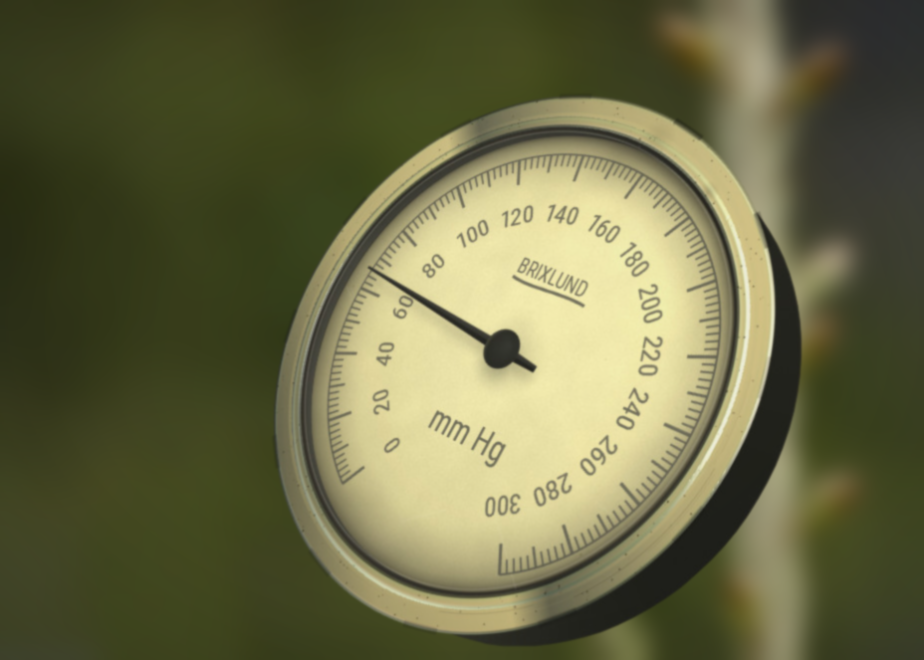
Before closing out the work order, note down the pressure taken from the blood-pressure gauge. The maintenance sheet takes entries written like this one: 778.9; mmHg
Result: 66; mmHg
